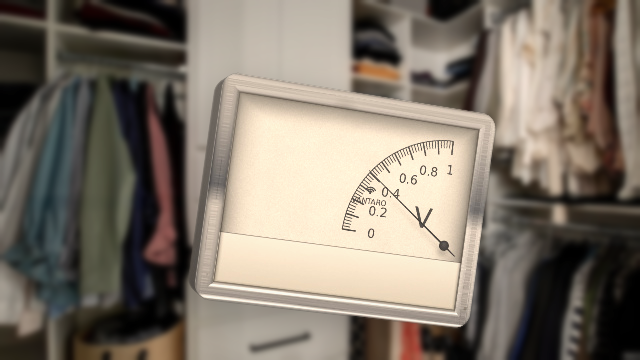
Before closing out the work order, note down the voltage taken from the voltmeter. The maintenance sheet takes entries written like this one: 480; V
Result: 0.4; V
